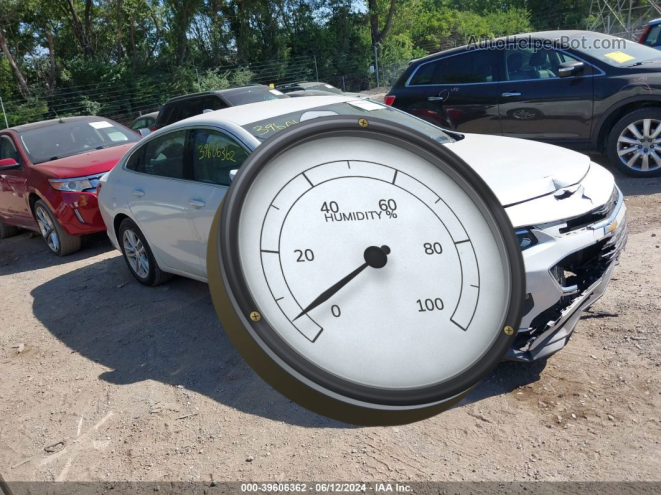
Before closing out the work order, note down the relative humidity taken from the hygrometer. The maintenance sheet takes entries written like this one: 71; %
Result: 5; %
